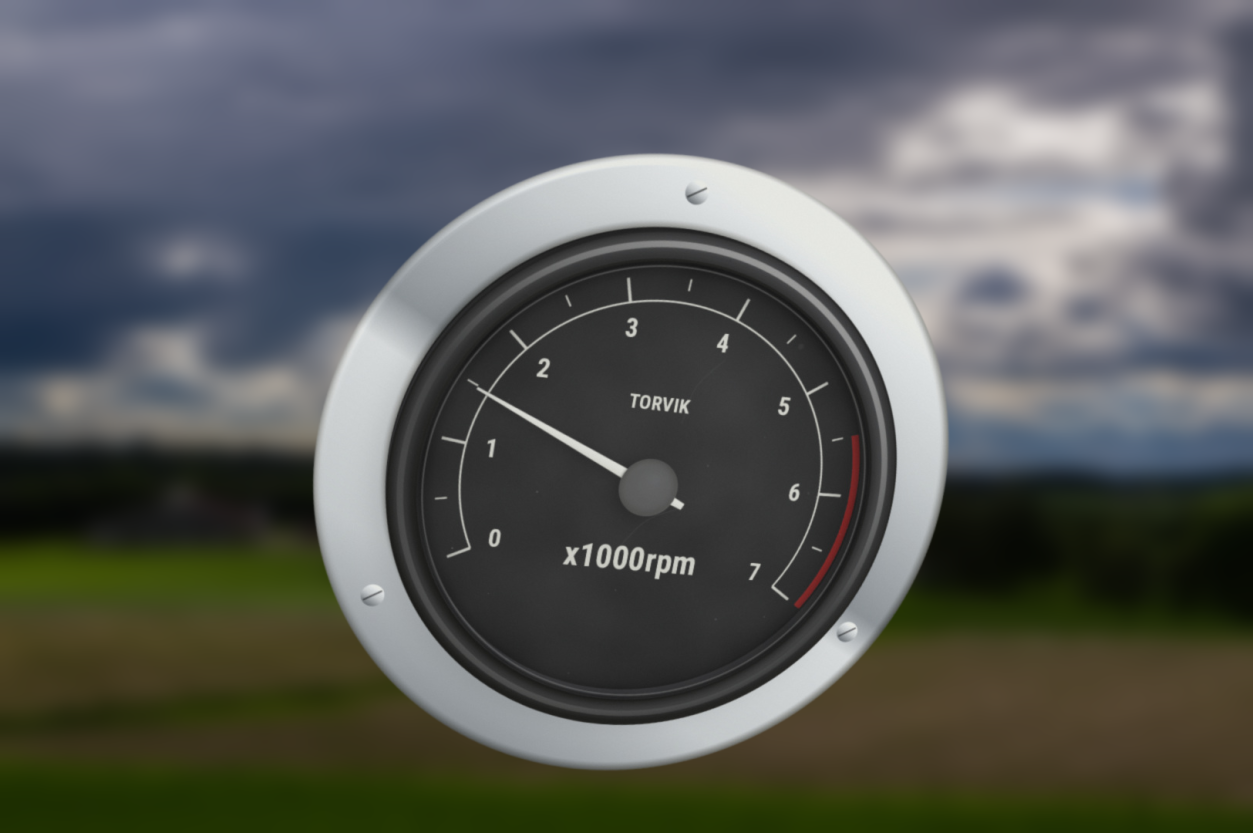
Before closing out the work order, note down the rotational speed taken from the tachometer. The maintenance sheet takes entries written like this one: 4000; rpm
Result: 1500; rpm
